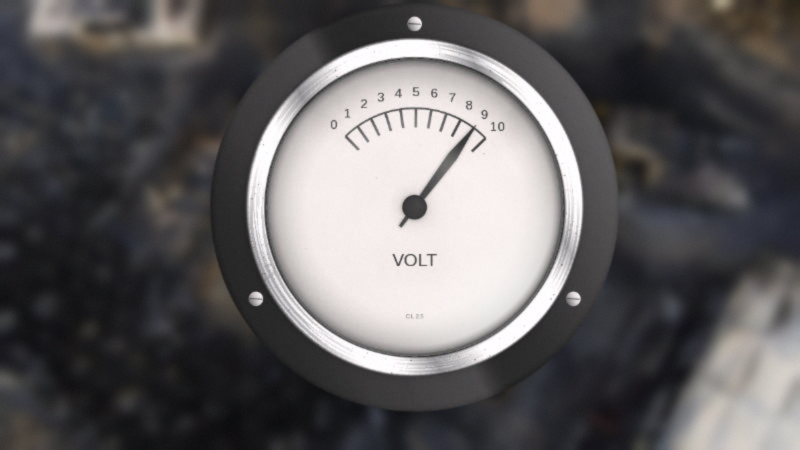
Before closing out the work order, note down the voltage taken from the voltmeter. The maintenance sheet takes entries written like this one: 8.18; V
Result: 9; V
